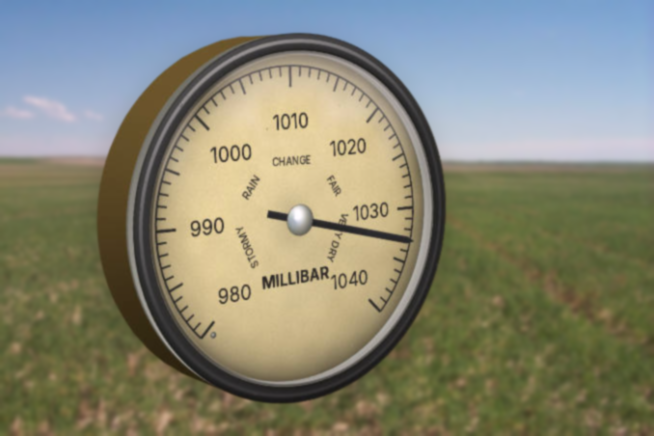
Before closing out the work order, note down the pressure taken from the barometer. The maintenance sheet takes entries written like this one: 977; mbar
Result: 1033; mbar
